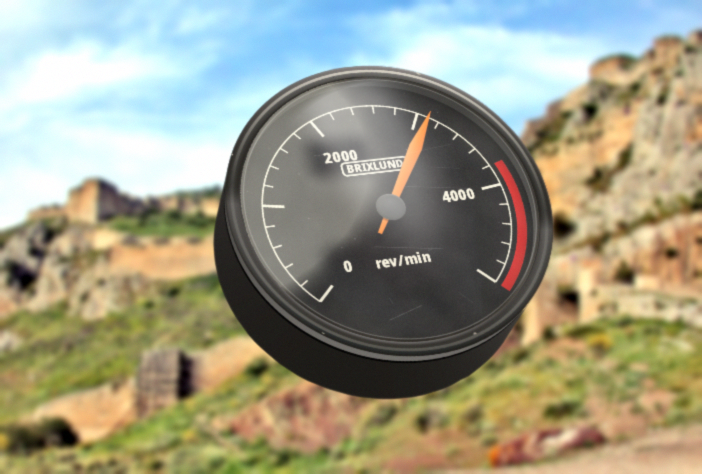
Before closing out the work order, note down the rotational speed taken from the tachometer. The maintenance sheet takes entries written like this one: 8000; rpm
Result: 3100; rpm
